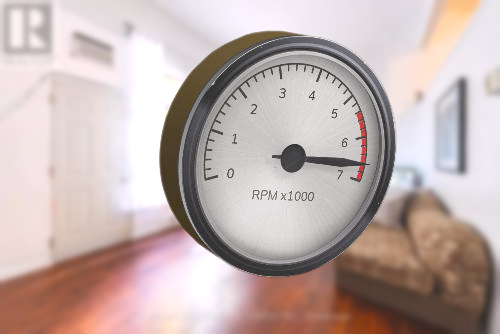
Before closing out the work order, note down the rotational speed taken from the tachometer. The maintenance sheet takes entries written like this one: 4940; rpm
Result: 6600; rpm
